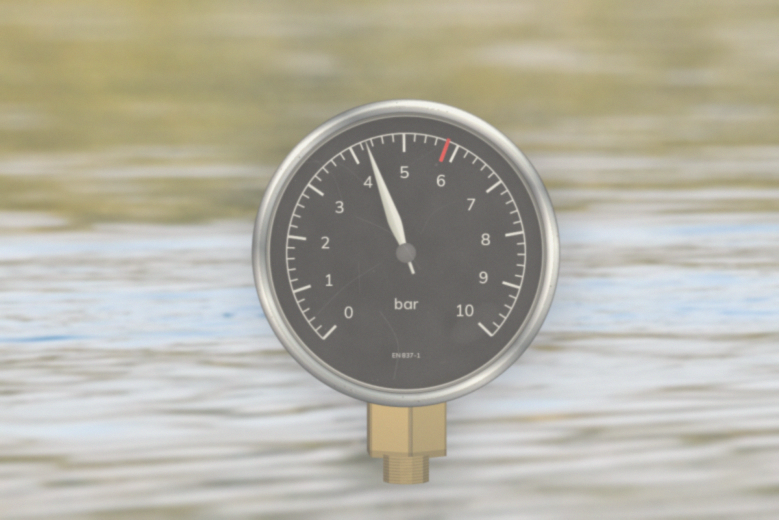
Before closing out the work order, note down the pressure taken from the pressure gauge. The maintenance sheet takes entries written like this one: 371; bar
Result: 4.3; bar
